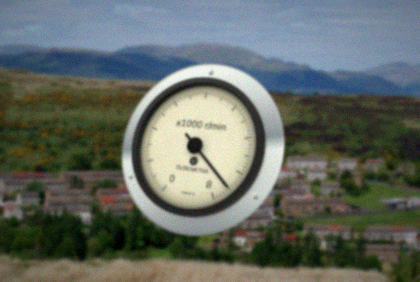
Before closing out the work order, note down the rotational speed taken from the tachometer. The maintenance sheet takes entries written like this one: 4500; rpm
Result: 7500; rpm
